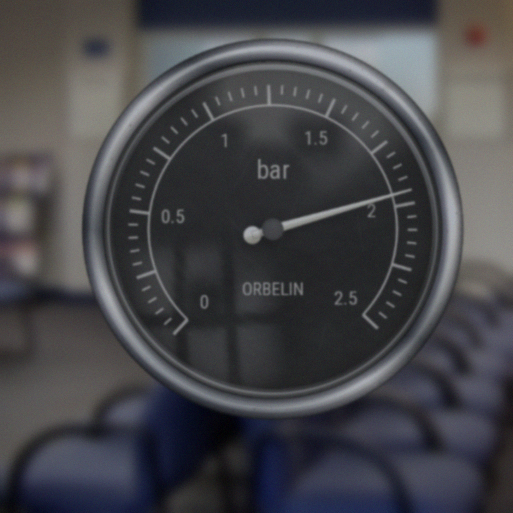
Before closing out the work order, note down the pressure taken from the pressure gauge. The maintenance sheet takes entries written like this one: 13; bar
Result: 1.95; bar
